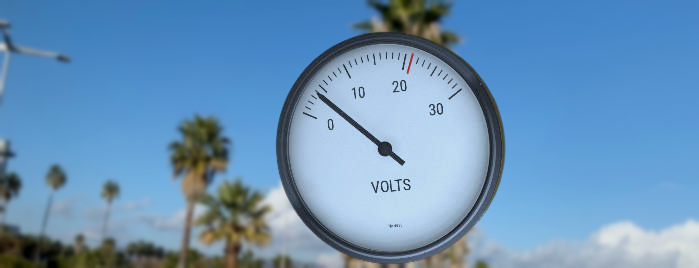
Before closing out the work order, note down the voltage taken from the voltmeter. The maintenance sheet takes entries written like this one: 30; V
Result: 4; V
